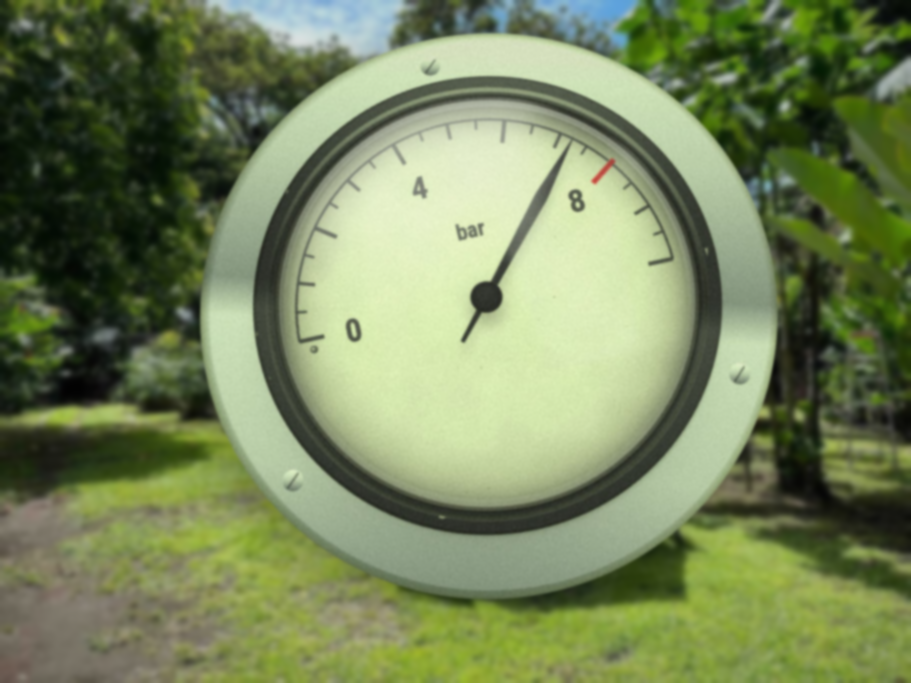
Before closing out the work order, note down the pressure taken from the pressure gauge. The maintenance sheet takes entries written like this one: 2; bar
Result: 7.25; bar
